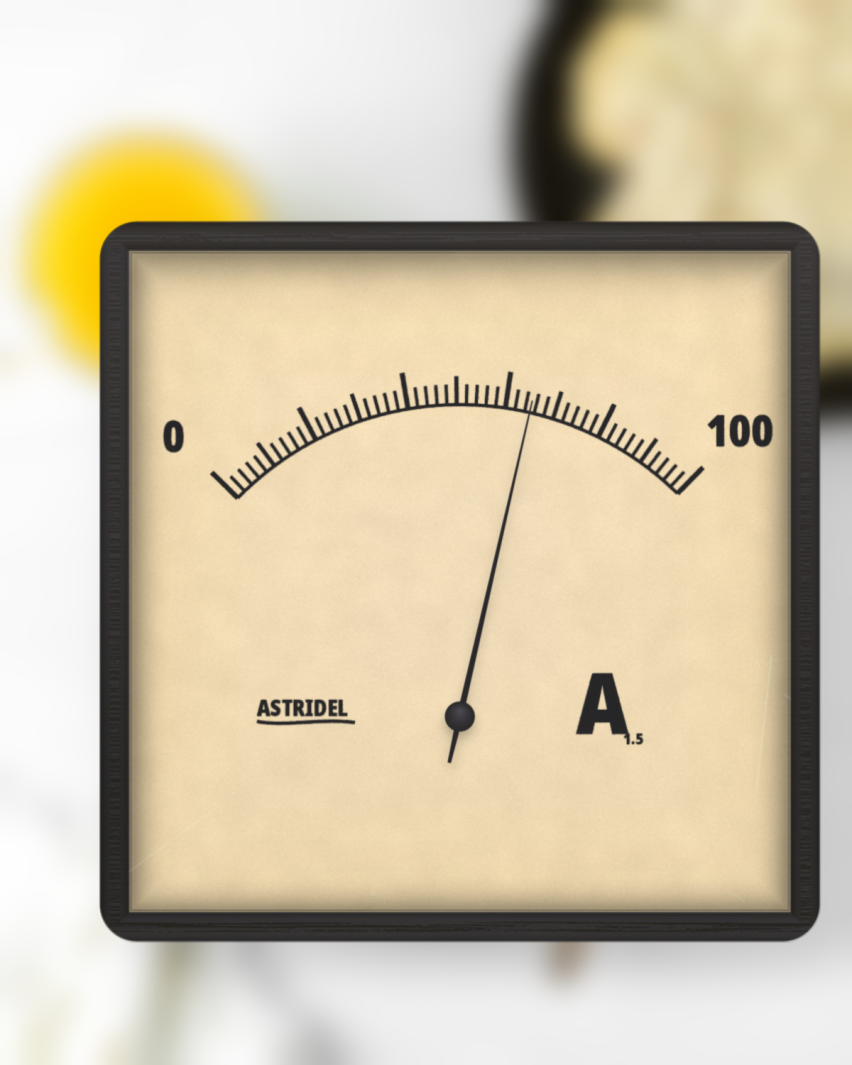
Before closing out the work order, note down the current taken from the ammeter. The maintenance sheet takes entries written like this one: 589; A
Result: 65; A
